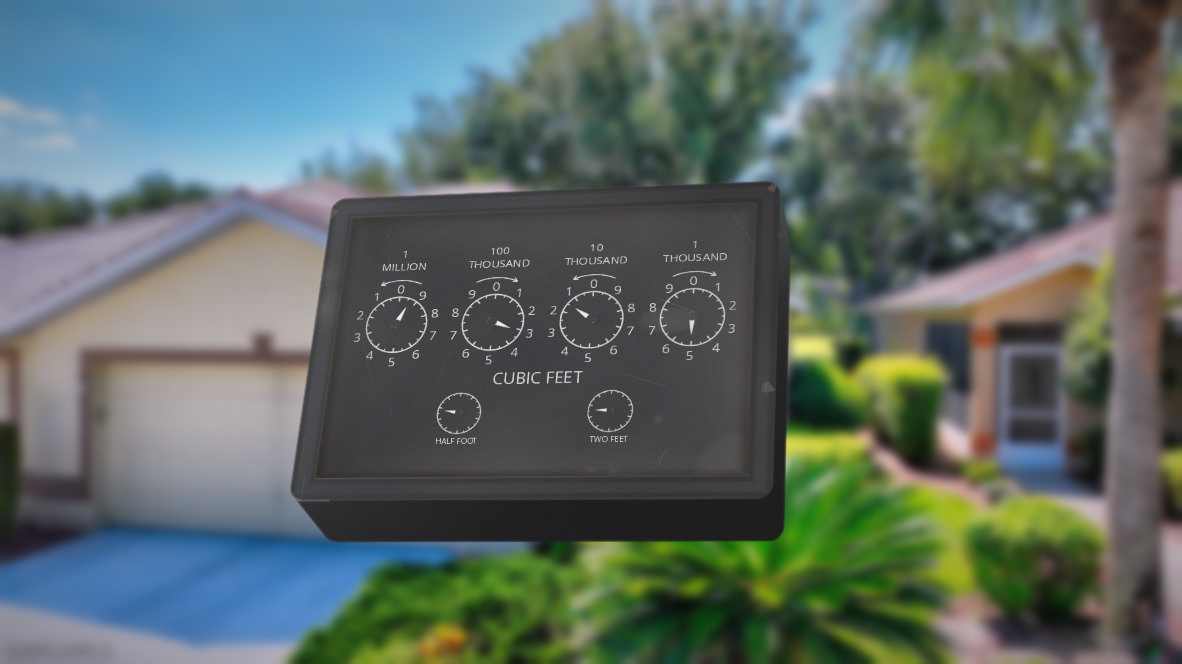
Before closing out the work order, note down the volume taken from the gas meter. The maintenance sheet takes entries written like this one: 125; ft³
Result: 931500; ft³
